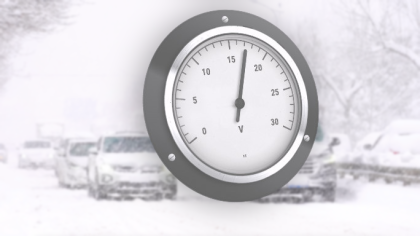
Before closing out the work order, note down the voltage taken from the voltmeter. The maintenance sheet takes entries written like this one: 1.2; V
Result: 17; V
